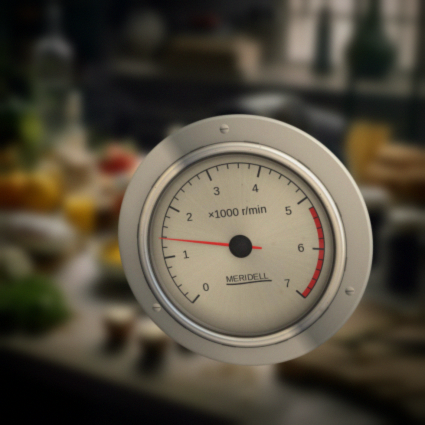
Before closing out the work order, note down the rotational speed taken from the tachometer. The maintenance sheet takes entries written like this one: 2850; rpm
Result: 1400; rpm
